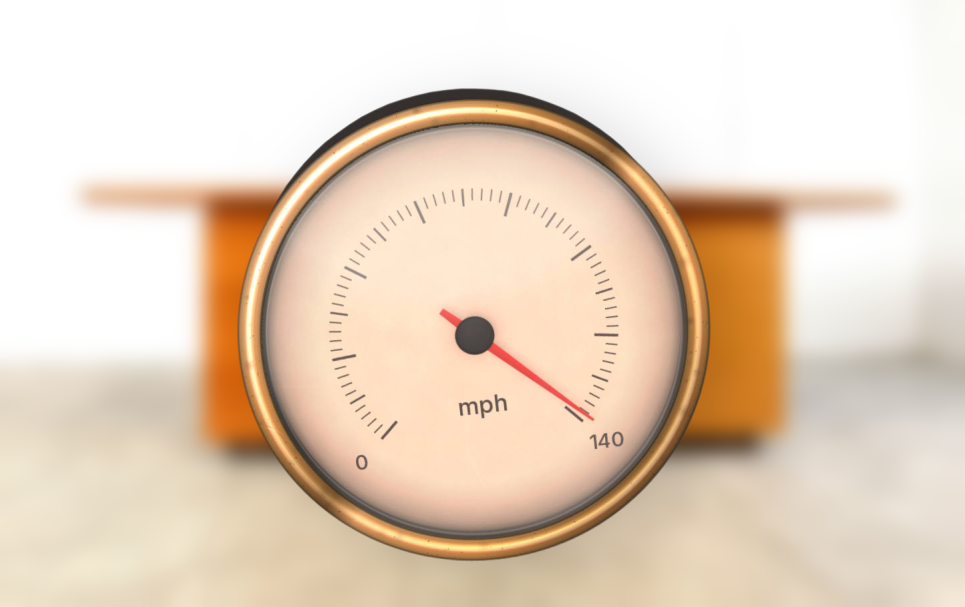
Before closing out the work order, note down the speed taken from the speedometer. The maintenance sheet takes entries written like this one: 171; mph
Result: 138; mph
